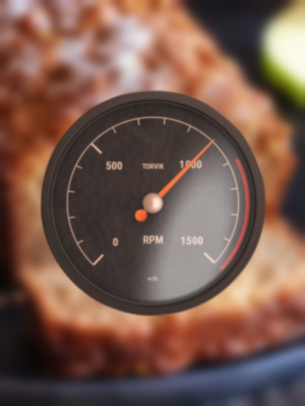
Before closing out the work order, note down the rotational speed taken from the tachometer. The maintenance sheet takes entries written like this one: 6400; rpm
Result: 1000; rpm
